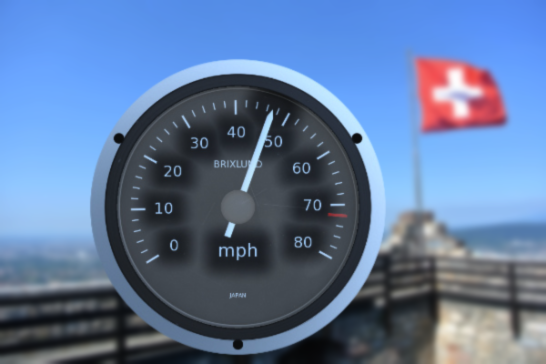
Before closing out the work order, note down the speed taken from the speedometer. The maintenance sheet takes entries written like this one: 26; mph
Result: 47; mph
